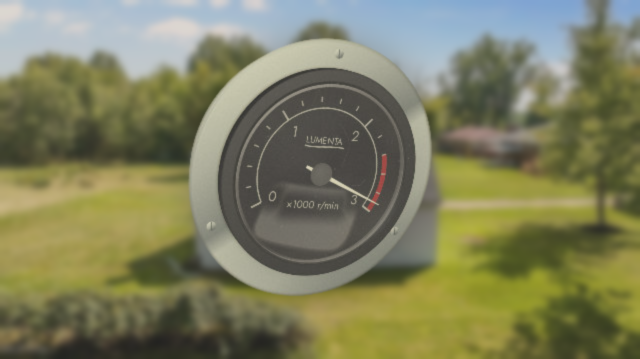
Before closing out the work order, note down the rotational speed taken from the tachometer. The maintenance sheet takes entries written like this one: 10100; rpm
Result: 2900; rpm
